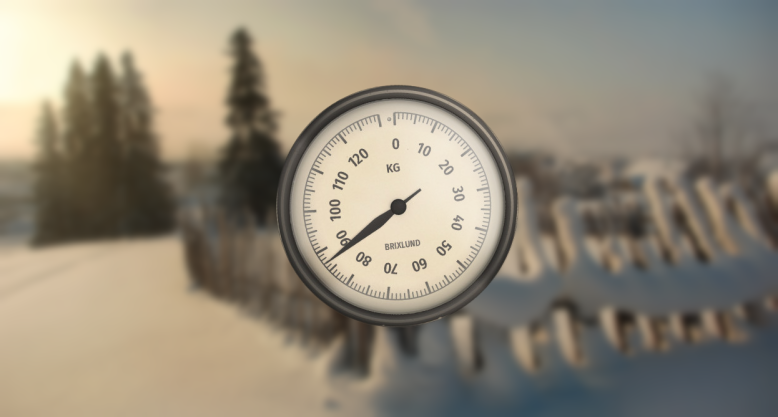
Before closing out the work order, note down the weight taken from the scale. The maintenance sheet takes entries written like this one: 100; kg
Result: 87; kg
